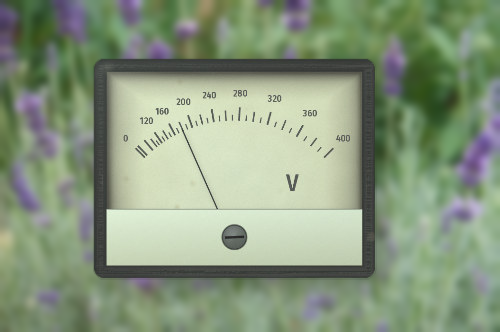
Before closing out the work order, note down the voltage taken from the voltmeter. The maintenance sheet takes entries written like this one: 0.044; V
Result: 180; V
